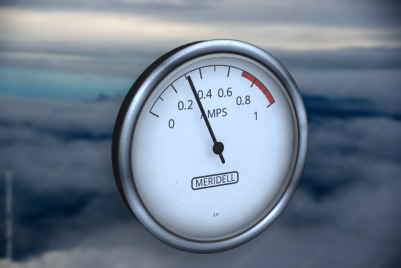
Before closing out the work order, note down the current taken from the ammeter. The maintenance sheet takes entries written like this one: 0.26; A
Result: 0.3; A
